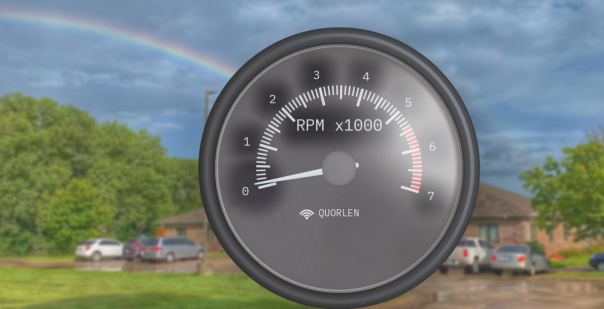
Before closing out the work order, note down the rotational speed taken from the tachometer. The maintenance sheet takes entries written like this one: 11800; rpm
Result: 100; rpm
